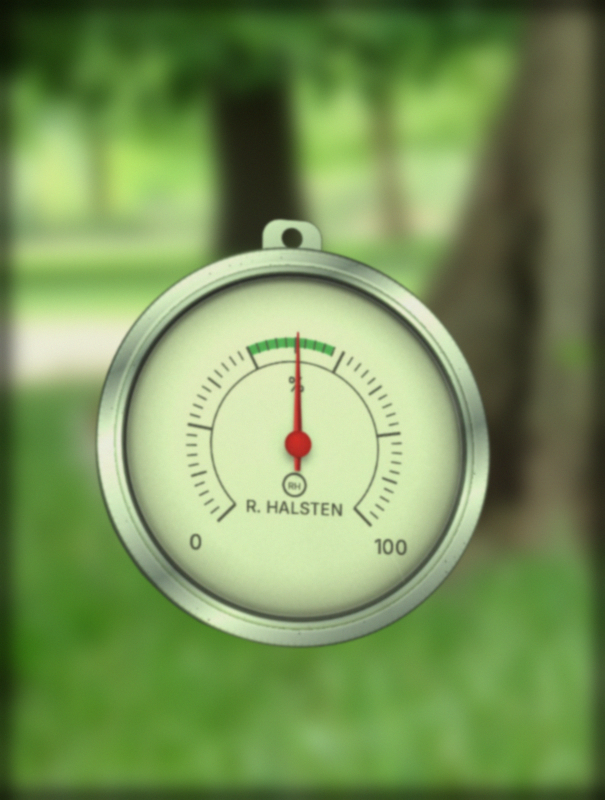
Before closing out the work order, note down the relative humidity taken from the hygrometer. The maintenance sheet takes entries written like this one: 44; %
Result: 50; %
